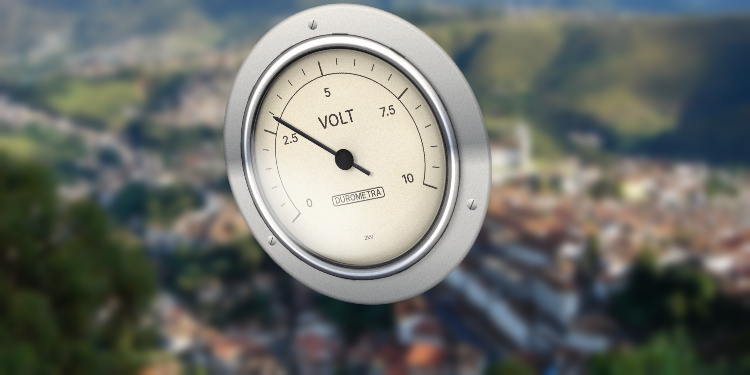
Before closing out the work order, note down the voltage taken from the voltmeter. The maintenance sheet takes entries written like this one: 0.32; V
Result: 3; V
